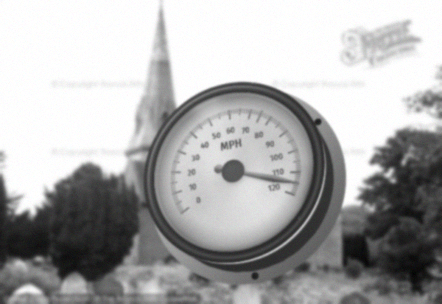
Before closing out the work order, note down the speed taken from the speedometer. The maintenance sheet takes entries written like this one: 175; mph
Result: 115; mph
